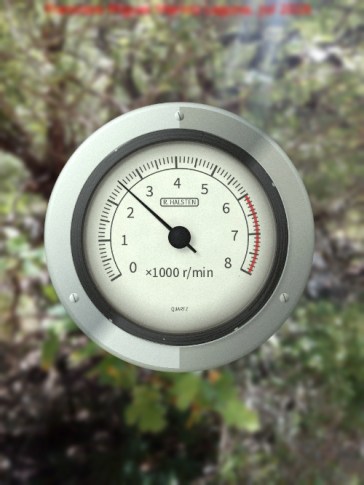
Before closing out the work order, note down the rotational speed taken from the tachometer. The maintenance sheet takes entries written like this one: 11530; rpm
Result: 2500; rpm
